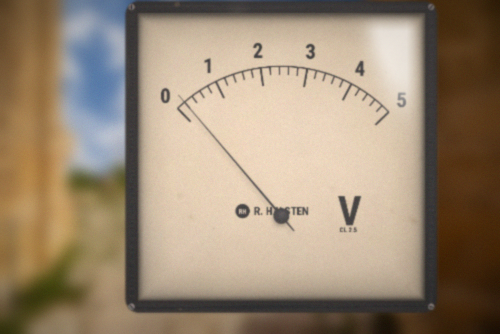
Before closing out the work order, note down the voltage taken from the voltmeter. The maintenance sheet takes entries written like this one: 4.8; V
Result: 0.2; V
